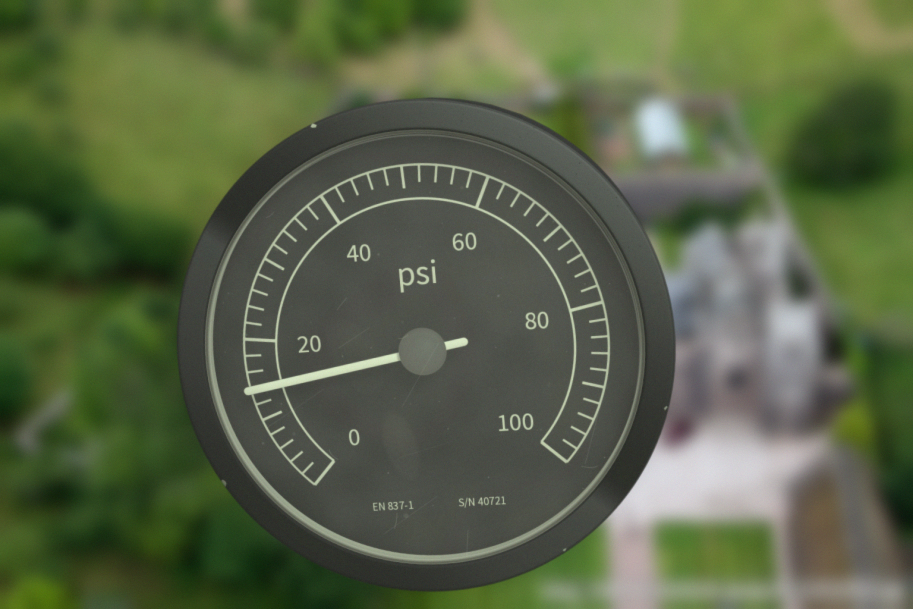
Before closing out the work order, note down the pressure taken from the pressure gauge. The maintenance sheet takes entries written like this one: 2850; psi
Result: 14; psi
